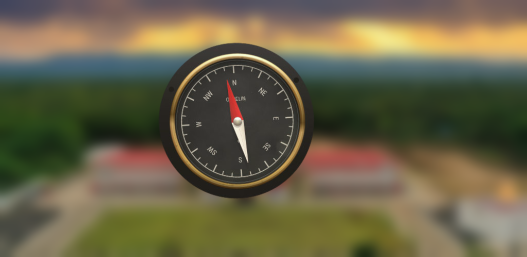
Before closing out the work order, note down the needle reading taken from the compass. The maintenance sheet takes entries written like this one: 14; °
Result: 350; °
